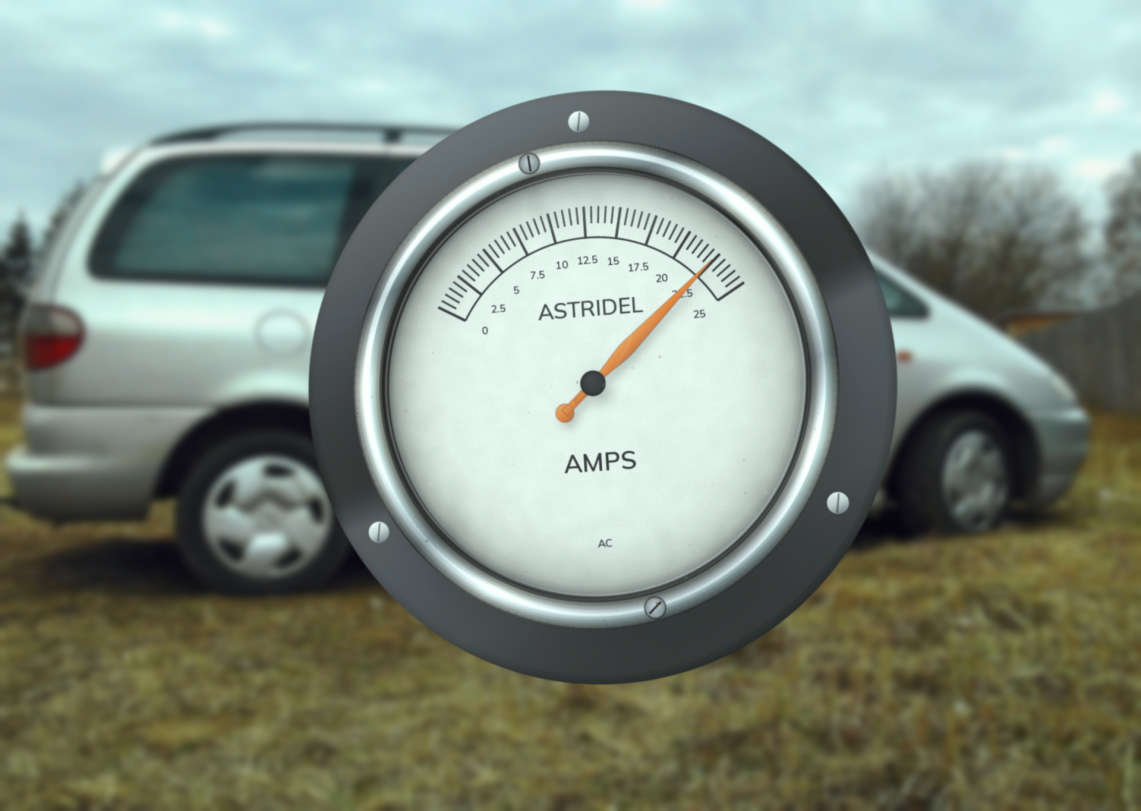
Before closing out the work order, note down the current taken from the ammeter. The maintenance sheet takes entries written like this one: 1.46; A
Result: 22.5; A
